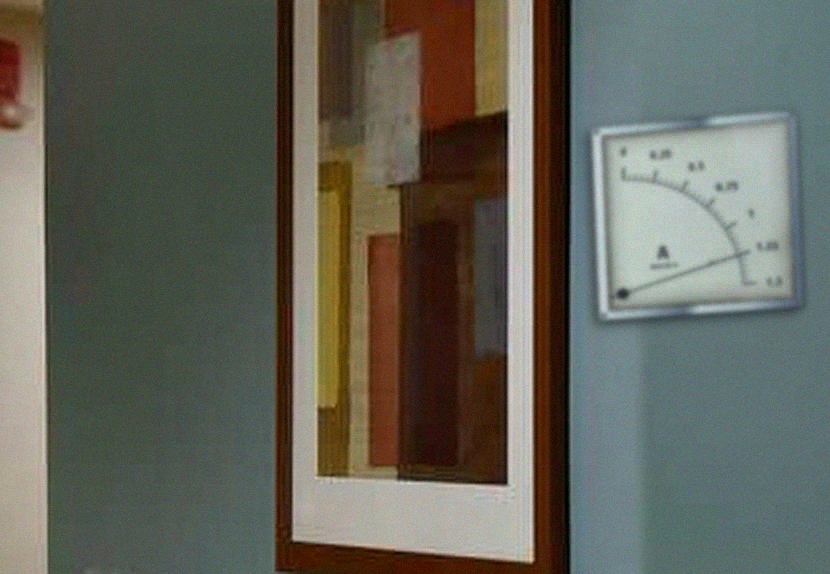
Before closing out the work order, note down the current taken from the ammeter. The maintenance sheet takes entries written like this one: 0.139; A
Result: 1.25; A
